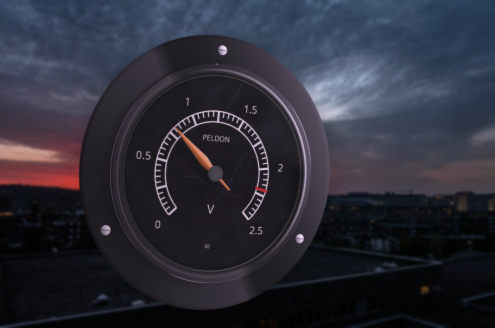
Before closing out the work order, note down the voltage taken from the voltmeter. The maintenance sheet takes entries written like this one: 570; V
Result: 0.8; V
